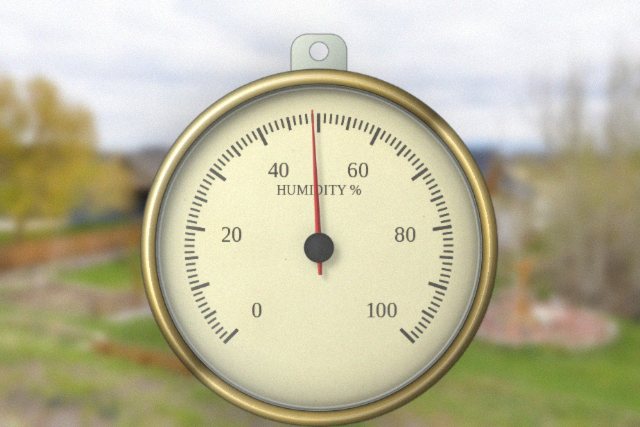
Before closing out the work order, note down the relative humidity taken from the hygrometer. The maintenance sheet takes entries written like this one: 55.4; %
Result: 49; %
